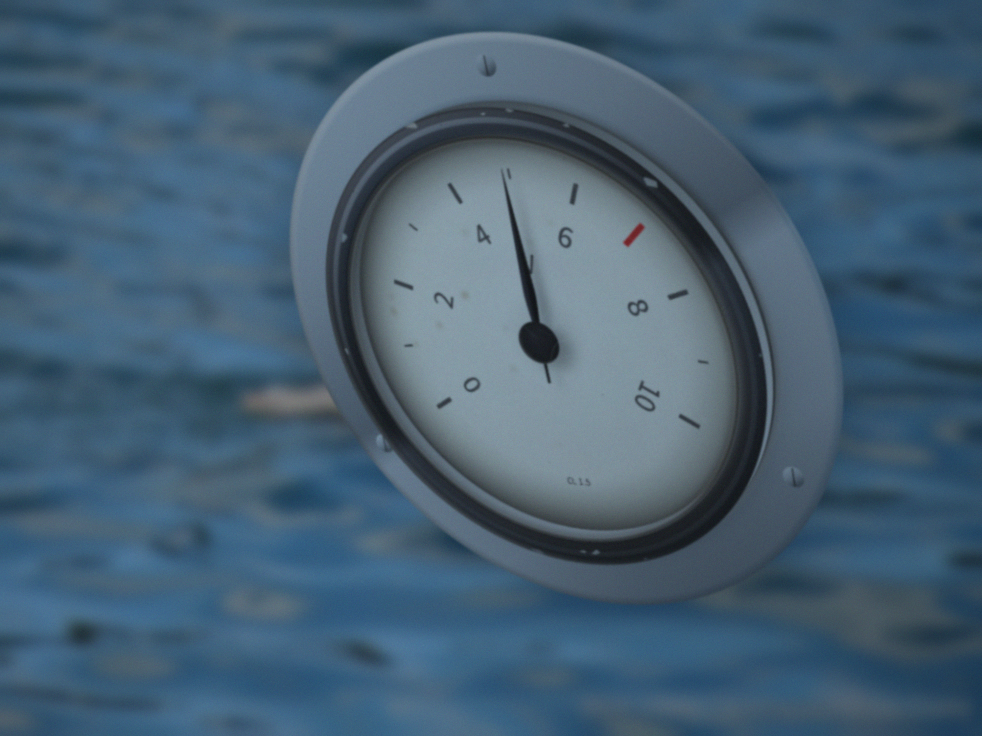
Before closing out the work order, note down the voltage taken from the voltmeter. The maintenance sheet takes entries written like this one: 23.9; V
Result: 5; V
